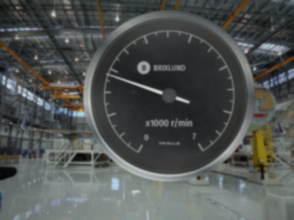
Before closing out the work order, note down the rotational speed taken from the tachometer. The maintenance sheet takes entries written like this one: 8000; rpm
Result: 1875; rpm
